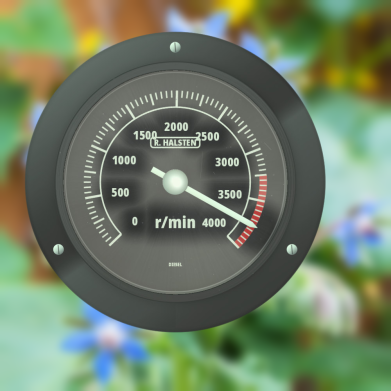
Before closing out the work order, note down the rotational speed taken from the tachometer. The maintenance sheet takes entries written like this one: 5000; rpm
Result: 3750; rpm
